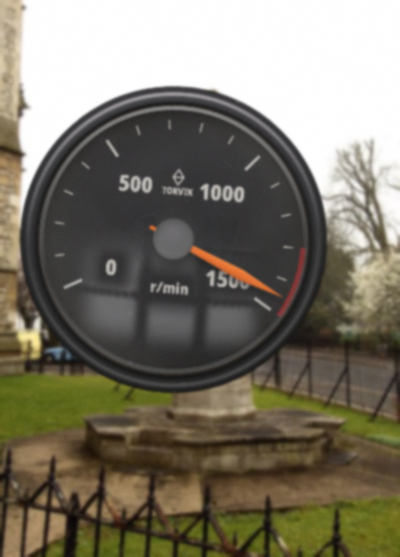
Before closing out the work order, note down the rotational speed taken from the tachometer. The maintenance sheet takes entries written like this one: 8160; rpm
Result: 1450; rpm
